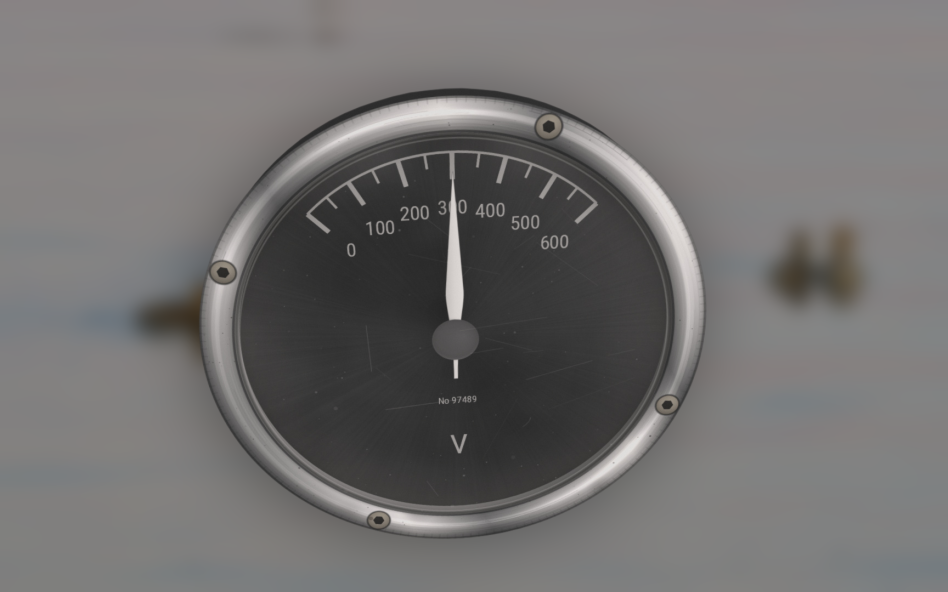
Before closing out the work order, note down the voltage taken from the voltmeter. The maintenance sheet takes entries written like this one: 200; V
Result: 300; V
